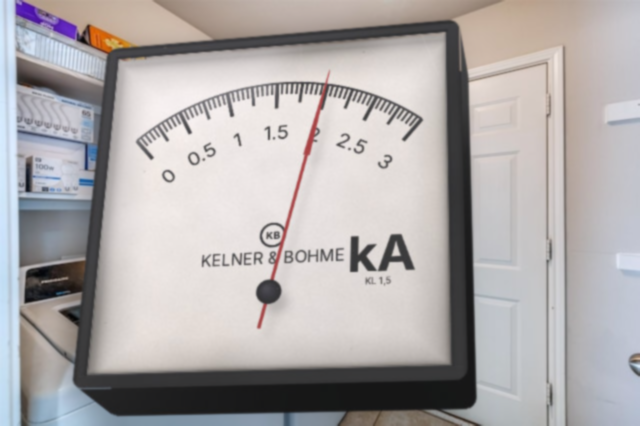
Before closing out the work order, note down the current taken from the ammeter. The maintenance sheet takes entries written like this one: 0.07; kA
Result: 2; kA
